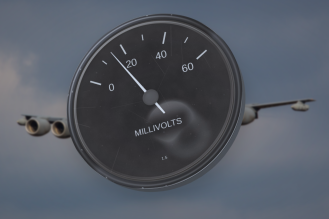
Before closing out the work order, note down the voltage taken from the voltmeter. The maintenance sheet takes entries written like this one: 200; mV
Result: 15; mV
